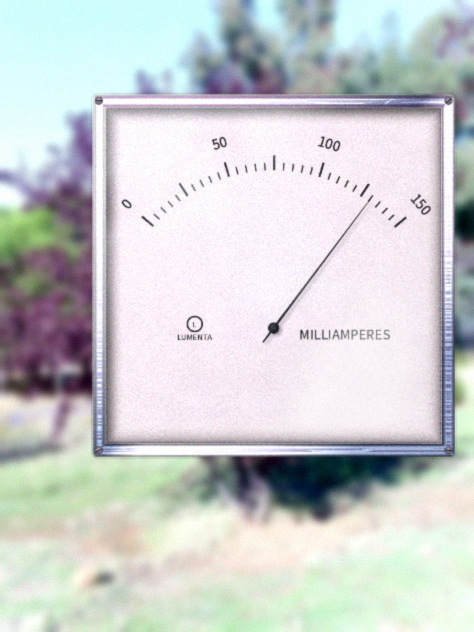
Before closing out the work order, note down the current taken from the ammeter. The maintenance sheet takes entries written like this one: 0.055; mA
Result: 130; mA
